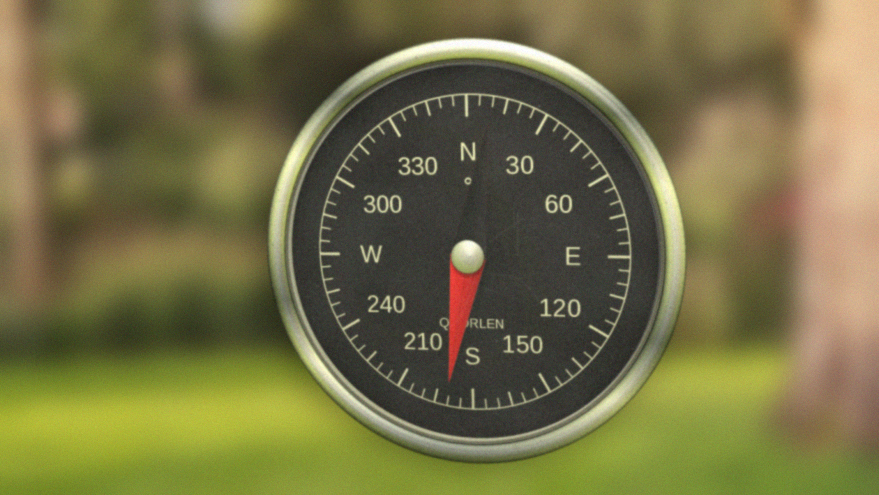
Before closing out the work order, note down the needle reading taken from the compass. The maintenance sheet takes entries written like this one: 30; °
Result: 190; °
